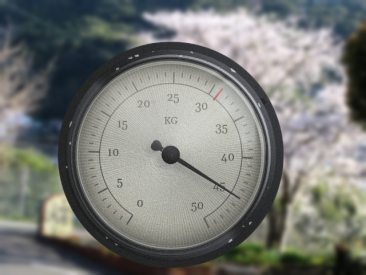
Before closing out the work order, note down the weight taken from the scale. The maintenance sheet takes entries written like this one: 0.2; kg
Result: 45; kg
